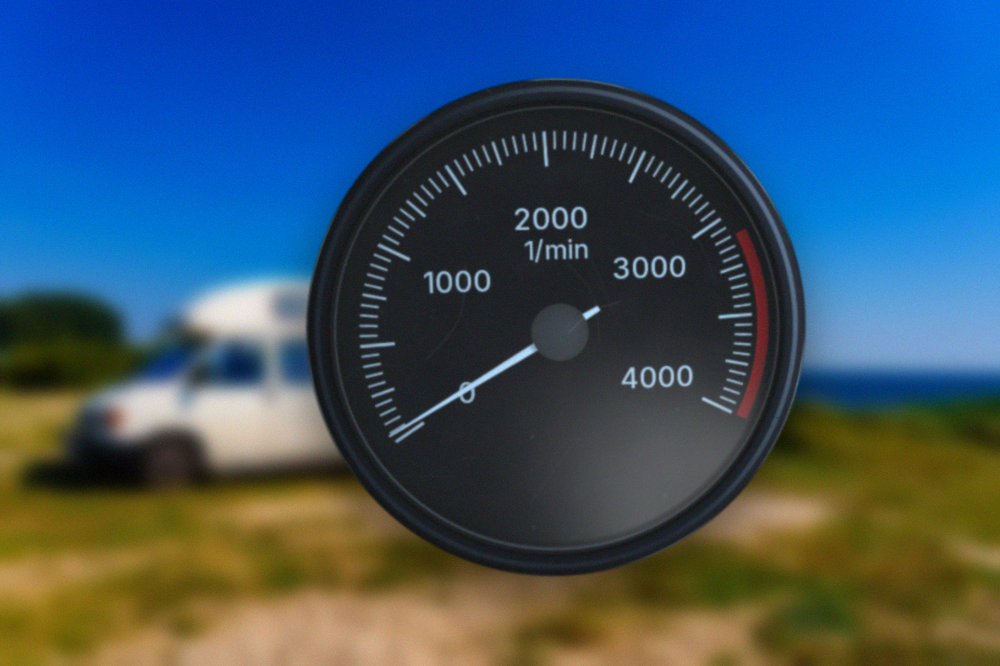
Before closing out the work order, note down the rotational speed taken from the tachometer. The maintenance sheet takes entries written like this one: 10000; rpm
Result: 50; rpm
